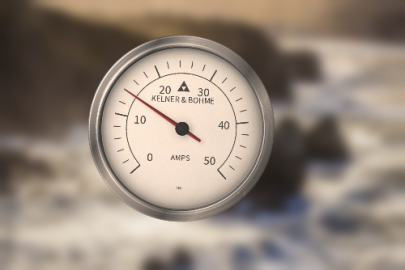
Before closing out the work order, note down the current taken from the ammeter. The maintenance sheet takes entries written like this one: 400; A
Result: 14; A
